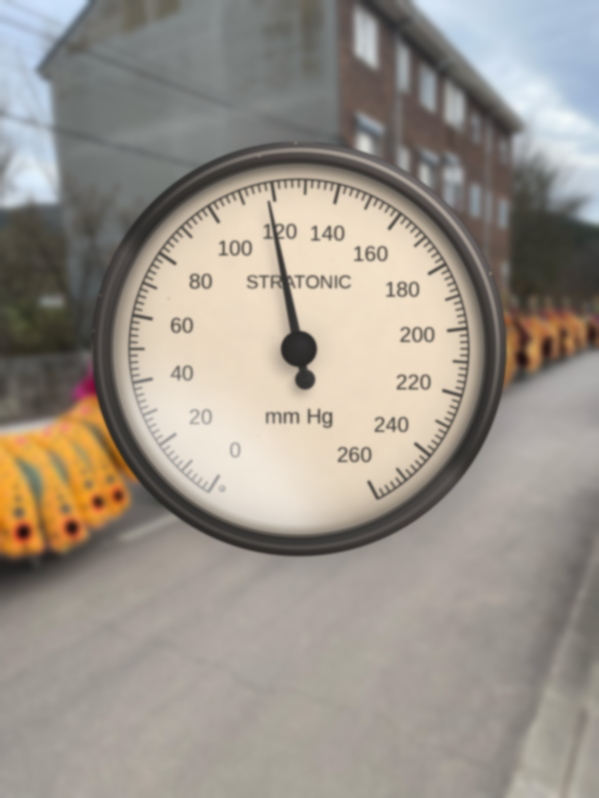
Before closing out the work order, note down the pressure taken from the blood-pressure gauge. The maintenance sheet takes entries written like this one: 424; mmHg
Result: 118; mmHg
